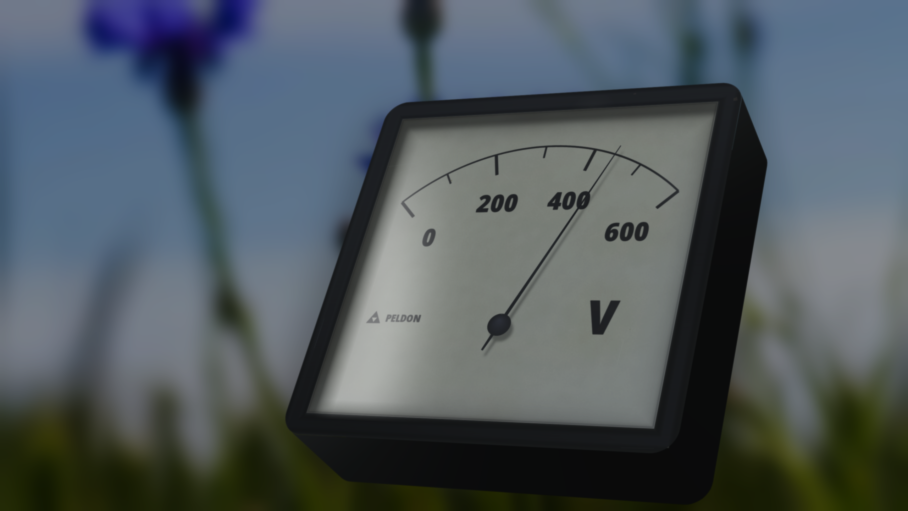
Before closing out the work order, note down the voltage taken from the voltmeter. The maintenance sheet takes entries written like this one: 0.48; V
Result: 450; V
